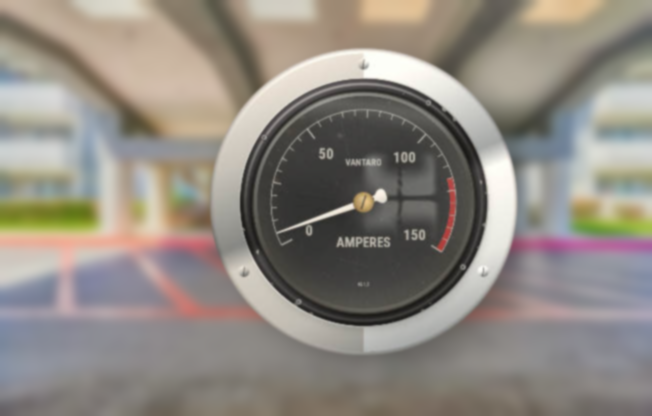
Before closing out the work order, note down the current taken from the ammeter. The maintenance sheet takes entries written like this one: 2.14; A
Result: 5; A
